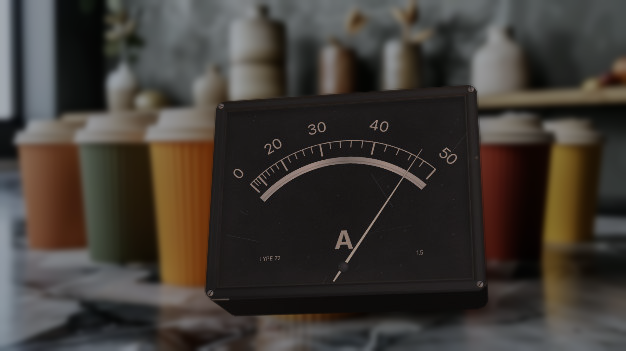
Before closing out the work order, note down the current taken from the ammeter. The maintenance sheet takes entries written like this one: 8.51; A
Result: 47; A
